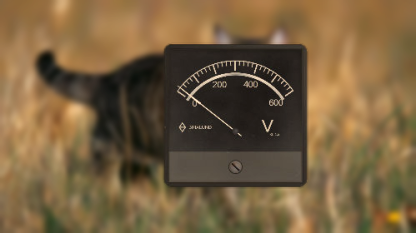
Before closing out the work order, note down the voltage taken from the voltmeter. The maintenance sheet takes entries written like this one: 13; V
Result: 20; V
